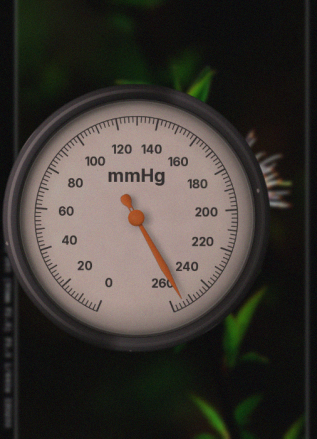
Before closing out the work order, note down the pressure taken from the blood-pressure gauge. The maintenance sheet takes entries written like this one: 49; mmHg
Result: 254; mmHg
